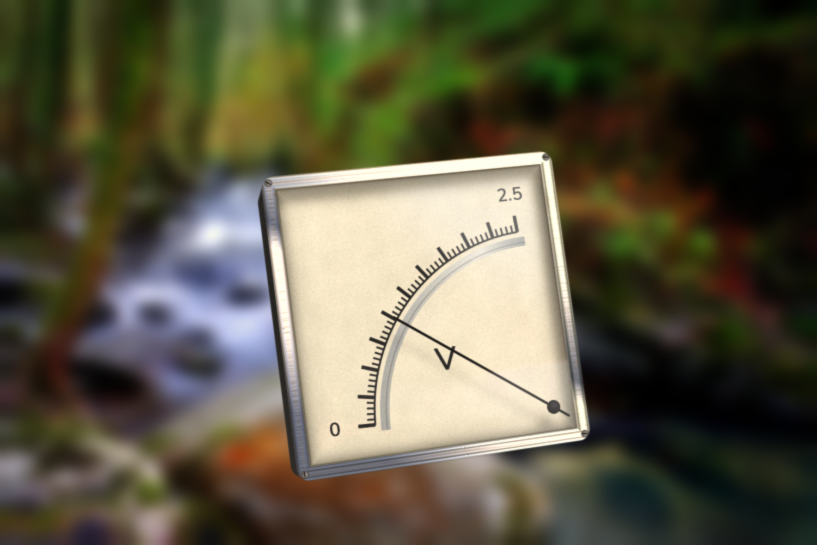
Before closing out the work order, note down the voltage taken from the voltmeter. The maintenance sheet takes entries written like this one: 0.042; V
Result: 1; V
